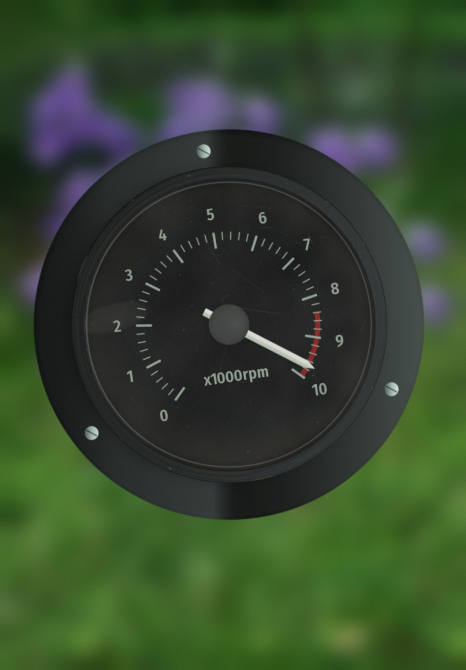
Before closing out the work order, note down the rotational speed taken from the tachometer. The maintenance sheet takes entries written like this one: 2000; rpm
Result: 9700; rpm
